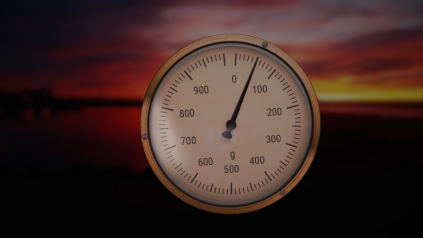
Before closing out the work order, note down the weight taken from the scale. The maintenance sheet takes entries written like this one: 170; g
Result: 50; g
